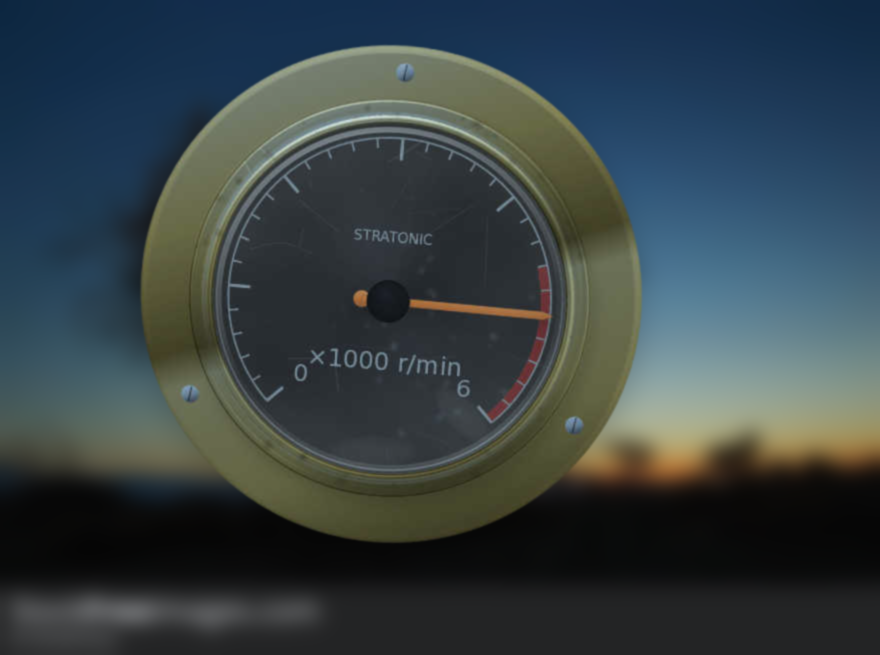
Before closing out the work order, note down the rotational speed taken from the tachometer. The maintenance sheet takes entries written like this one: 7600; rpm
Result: 5000; rpm
